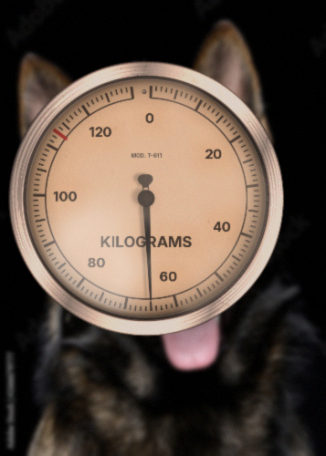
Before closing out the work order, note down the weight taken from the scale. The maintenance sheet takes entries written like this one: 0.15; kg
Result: 65; kg
